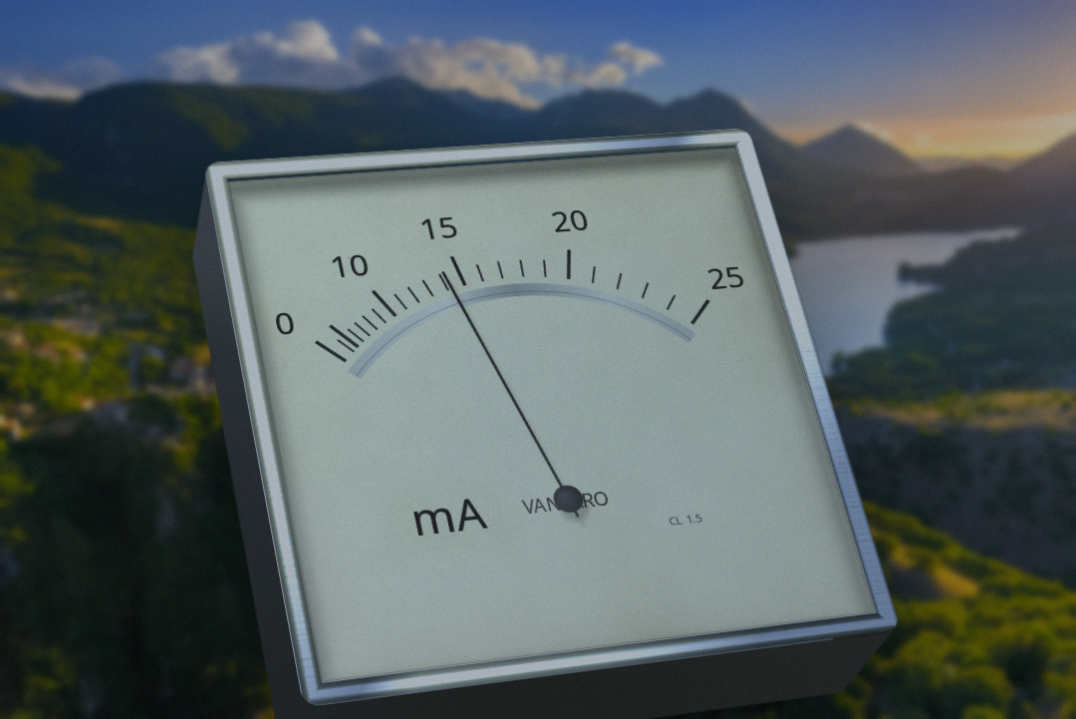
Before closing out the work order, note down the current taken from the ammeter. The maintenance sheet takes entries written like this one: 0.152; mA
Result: 14; mA
